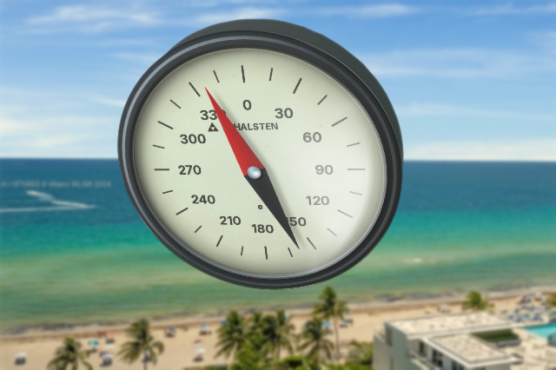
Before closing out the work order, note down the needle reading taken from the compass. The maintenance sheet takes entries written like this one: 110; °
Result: 337.5; °
